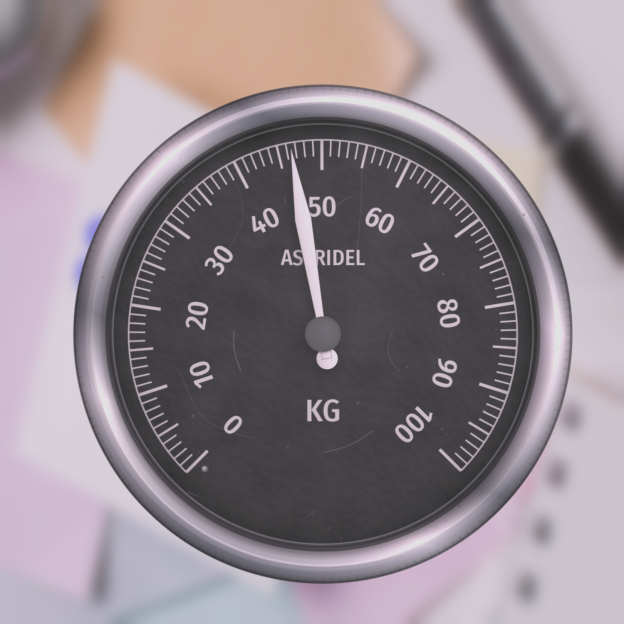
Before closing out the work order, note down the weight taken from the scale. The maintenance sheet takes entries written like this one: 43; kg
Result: 46.5; kg
